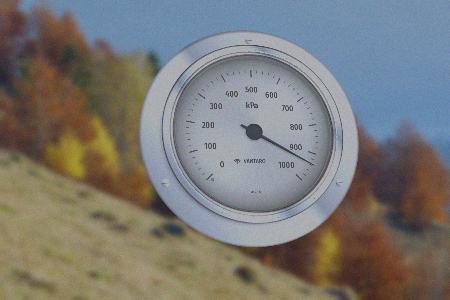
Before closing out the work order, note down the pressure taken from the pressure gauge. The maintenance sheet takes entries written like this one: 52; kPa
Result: 940; kPa
